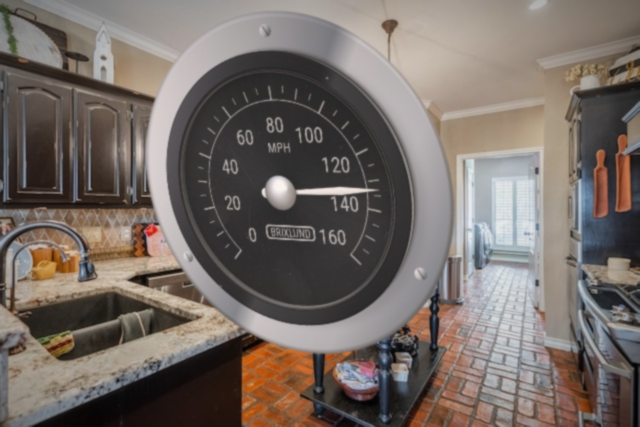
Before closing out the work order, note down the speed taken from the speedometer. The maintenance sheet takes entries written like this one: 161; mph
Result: 132.5; mph
